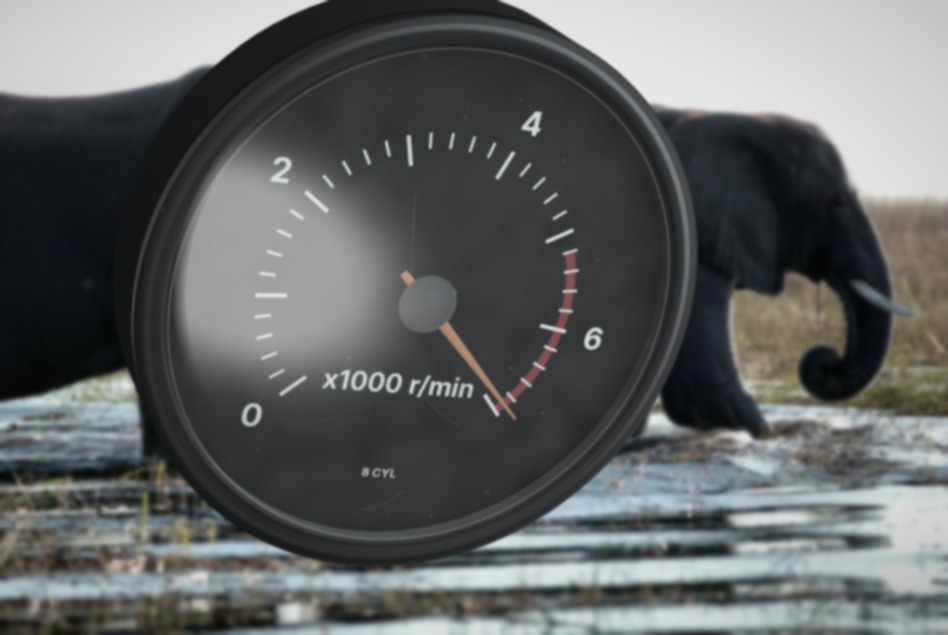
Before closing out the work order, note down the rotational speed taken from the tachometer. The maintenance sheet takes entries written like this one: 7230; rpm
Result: 6900; rpm
